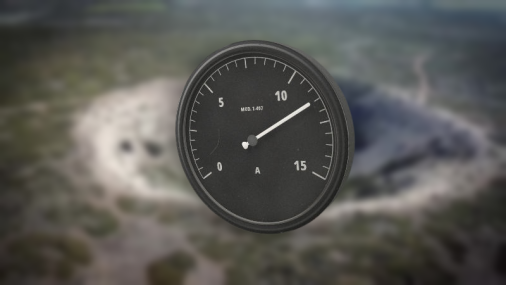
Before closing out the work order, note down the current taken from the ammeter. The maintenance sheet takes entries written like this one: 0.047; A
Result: 11.5; A
